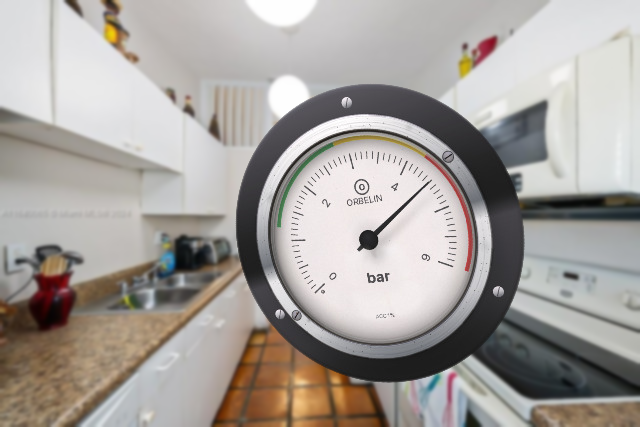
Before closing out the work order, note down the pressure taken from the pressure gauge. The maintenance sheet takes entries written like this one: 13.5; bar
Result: 4.5; bar
